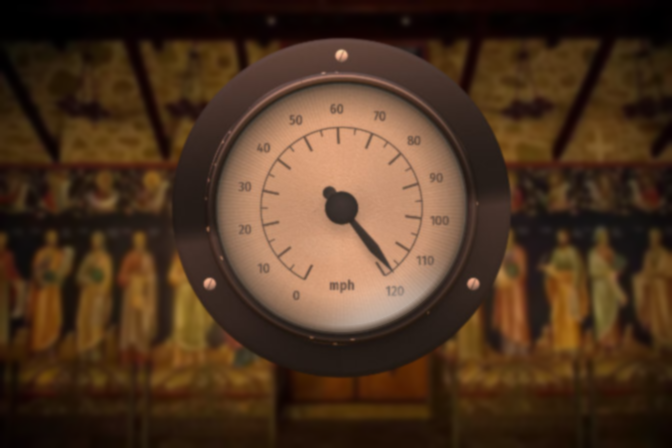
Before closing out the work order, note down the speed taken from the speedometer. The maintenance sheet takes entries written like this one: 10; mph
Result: 117.5; mph
